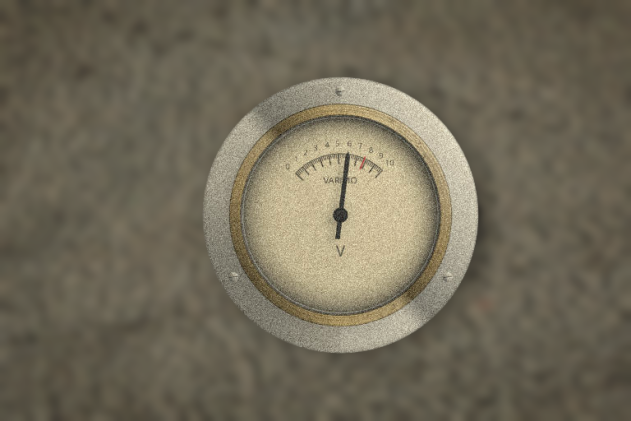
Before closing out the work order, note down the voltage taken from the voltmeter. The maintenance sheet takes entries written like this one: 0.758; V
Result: 6; V
